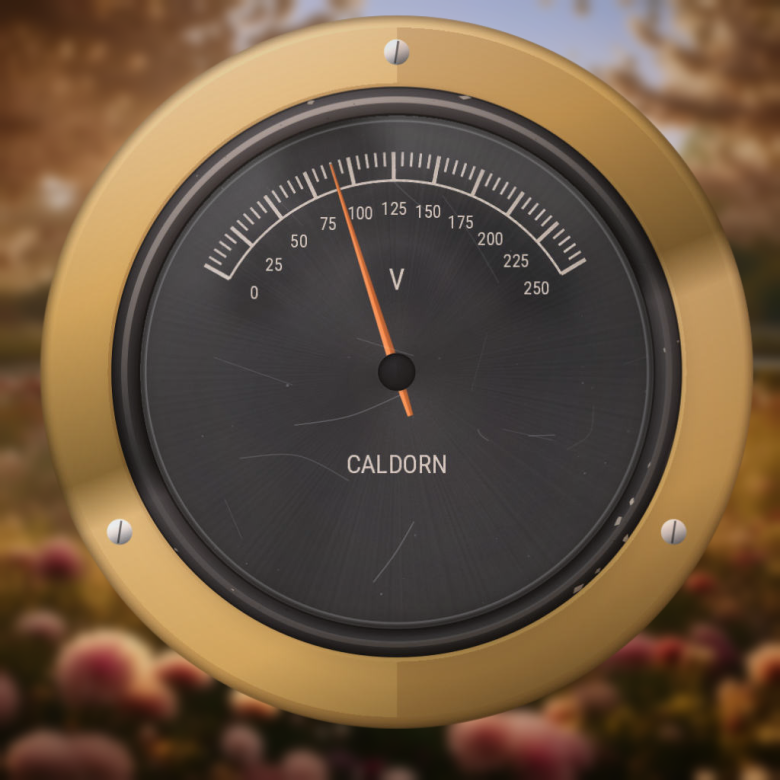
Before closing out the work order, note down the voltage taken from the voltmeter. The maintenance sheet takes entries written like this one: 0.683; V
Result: 90; V
